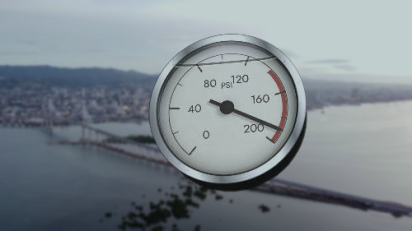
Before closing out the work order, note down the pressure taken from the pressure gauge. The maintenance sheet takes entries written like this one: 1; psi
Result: 190; psi
